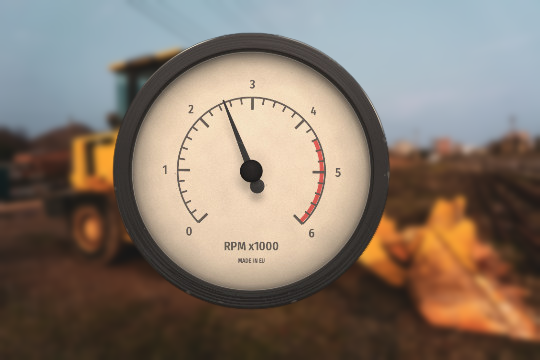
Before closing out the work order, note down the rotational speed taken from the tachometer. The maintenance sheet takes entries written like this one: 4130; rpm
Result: 2500; rpm
